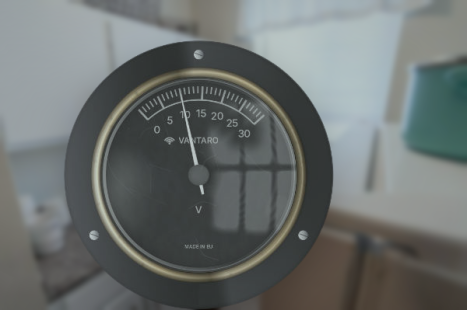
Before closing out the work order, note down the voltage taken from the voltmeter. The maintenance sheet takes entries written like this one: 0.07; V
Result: 10; V
